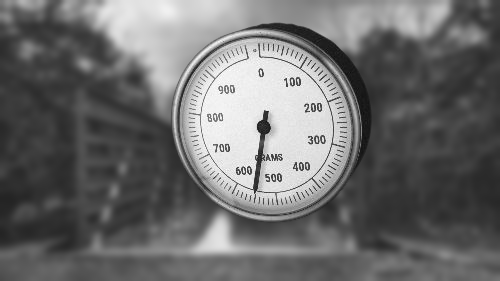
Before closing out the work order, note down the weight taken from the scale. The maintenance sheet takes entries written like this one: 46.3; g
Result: 550; g
